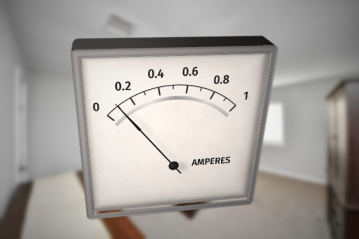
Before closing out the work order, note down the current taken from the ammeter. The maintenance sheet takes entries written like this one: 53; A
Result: 0.1; A
